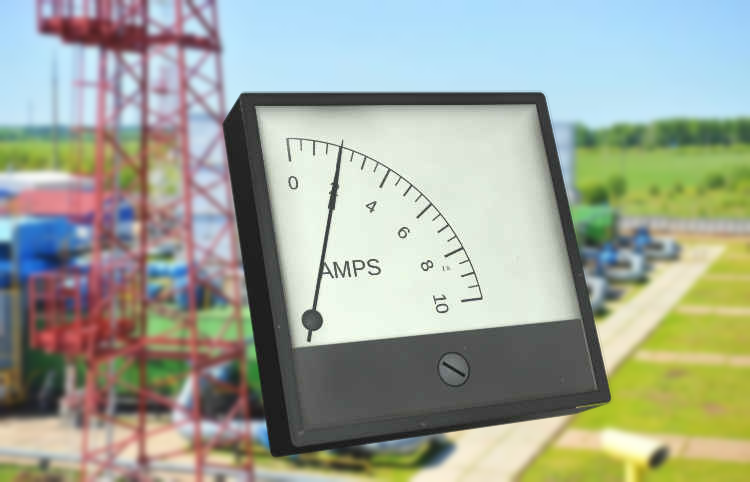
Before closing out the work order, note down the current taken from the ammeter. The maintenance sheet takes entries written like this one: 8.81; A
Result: 2; A
